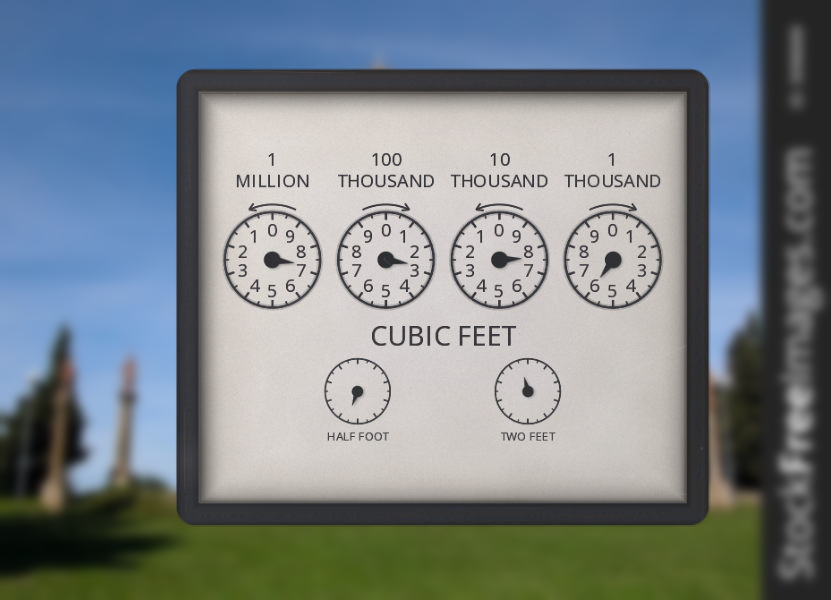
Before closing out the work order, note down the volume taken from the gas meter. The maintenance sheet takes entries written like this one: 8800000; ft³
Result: 727600; ft³
